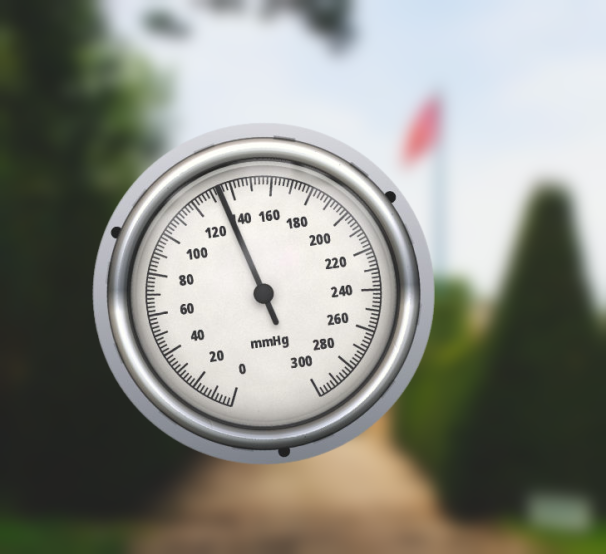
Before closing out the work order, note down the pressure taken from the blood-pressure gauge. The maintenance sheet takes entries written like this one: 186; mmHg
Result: 134; mmHg
